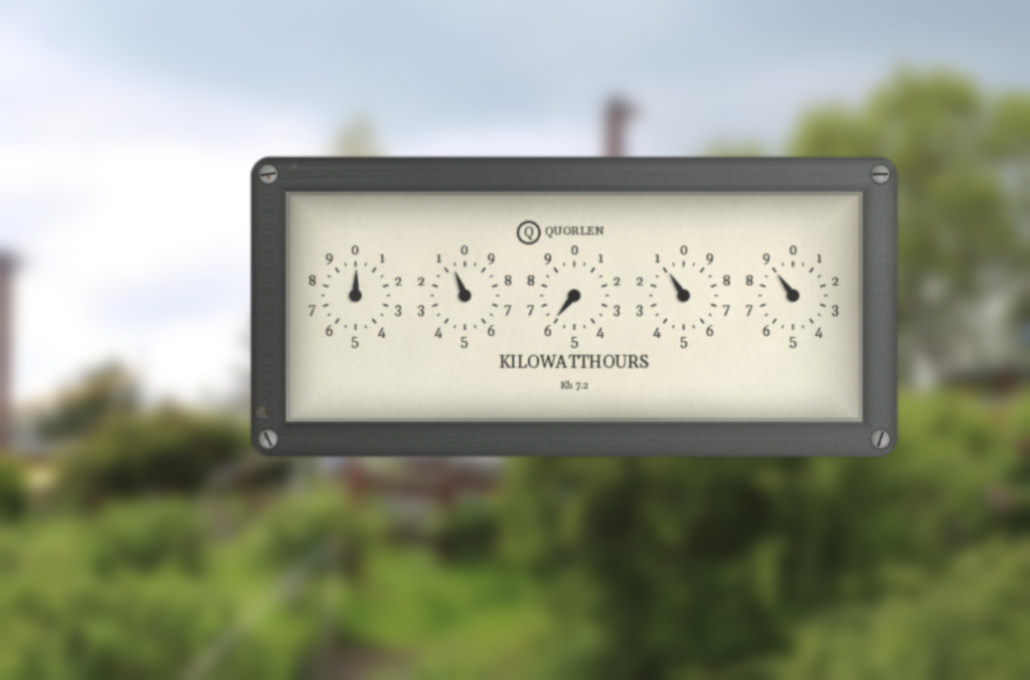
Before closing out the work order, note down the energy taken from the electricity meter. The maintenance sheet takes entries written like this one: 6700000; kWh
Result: 609; kWh
